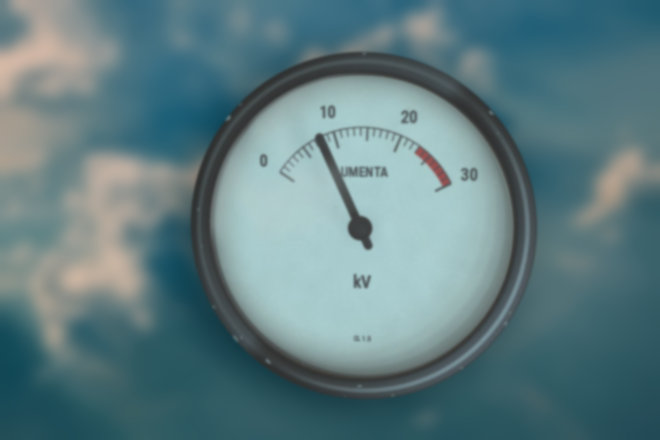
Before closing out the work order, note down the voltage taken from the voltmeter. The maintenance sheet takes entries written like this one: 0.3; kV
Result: 8; kV
